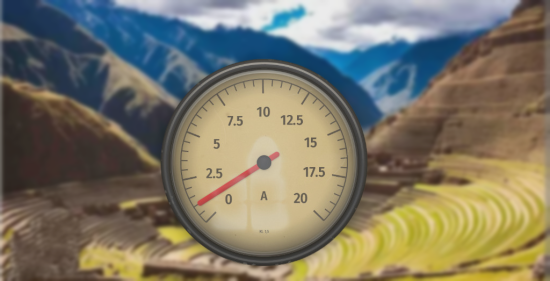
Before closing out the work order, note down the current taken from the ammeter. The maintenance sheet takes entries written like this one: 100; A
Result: 1; A
